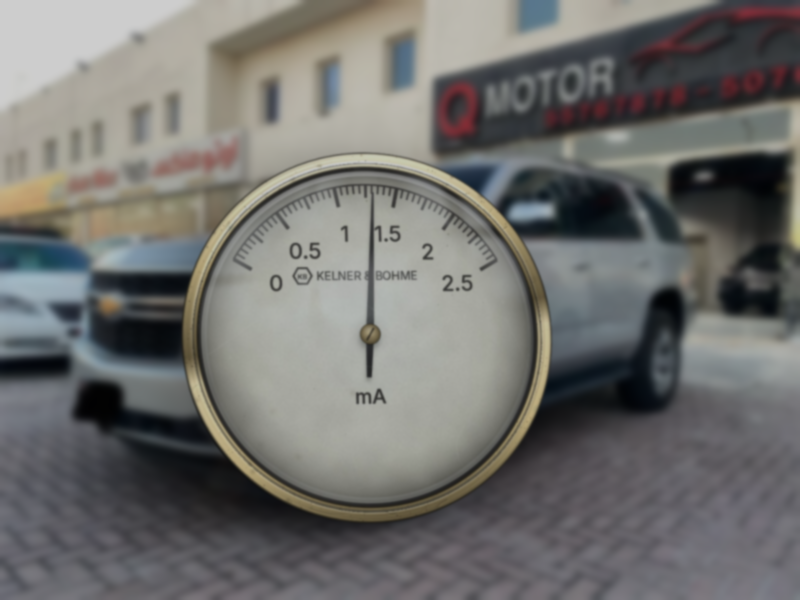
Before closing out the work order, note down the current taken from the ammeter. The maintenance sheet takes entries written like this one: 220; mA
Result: 1.3; mA
